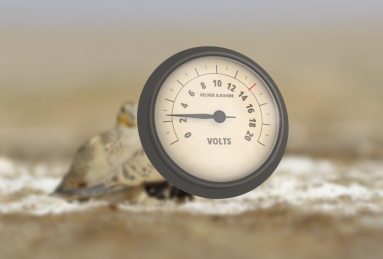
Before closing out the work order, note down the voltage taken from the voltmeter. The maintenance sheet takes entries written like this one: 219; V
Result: 2.5; V
